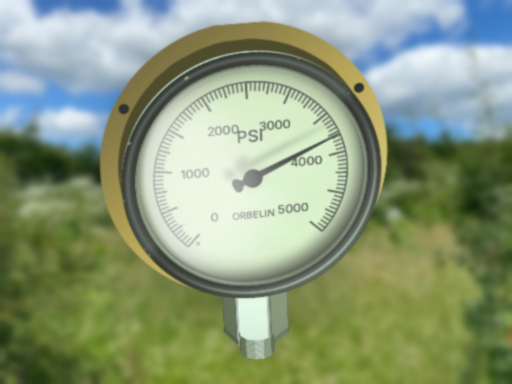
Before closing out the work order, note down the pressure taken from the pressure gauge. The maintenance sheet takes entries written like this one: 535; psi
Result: 3750; psi
